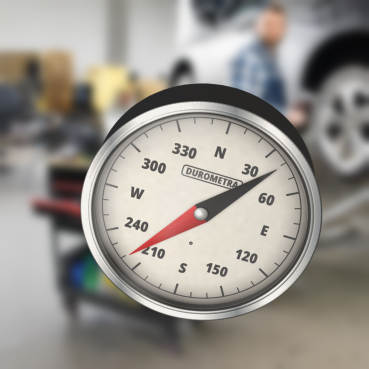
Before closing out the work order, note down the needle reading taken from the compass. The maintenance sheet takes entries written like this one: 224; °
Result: 220; °
